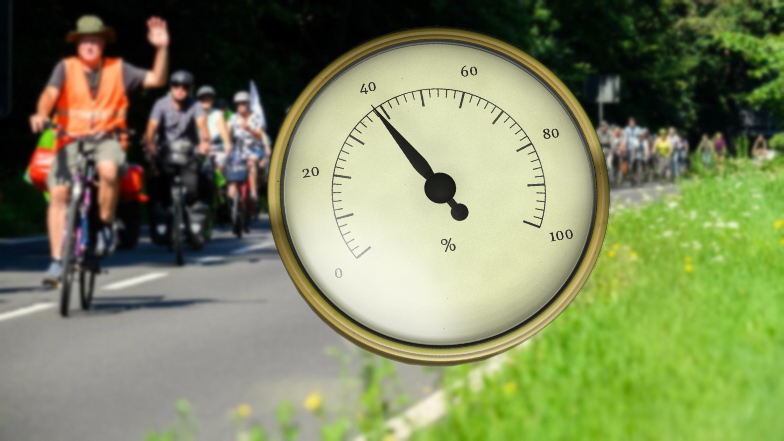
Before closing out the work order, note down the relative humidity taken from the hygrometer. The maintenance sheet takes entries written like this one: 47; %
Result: 38; %
